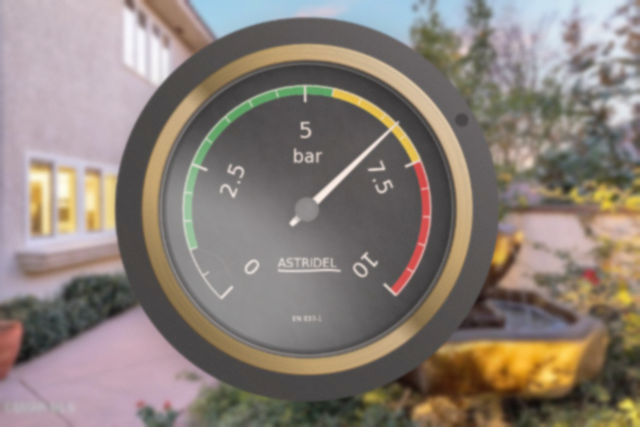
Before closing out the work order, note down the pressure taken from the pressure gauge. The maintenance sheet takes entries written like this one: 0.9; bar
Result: 6.75; bar
